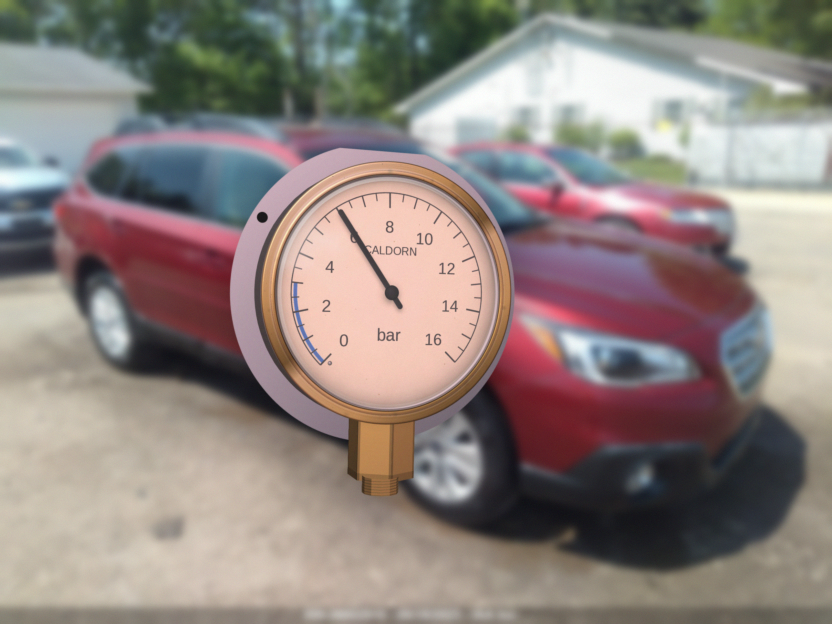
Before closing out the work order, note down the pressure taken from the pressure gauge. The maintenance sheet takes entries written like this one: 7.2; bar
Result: 6; bar
